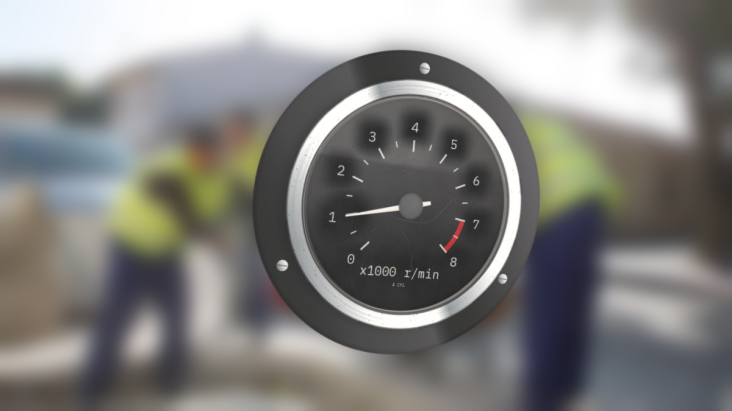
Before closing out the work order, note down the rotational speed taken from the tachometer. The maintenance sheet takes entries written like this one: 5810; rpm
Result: 1000; rpm
